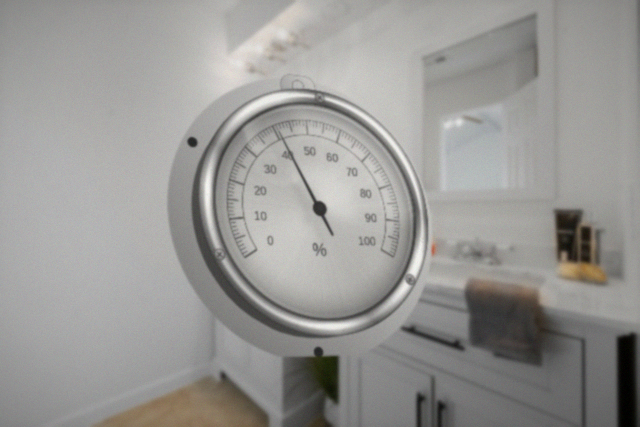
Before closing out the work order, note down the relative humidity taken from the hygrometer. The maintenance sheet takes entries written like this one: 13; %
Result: 40; %
